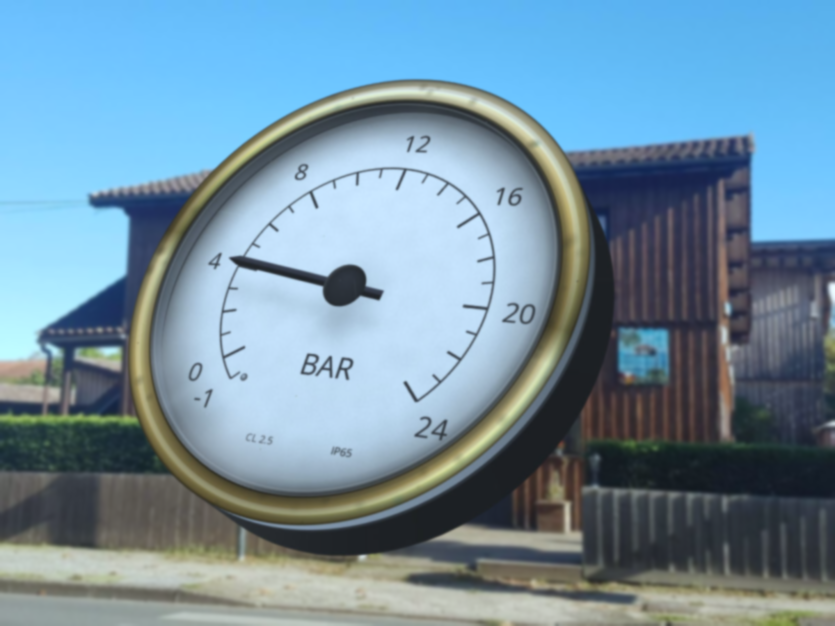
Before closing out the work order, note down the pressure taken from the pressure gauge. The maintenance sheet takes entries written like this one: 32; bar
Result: 4; bar
